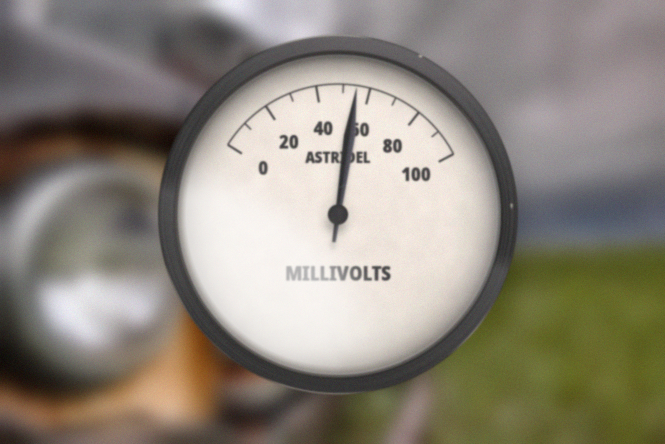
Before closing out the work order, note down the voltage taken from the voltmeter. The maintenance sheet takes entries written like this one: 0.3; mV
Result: 55; mV
